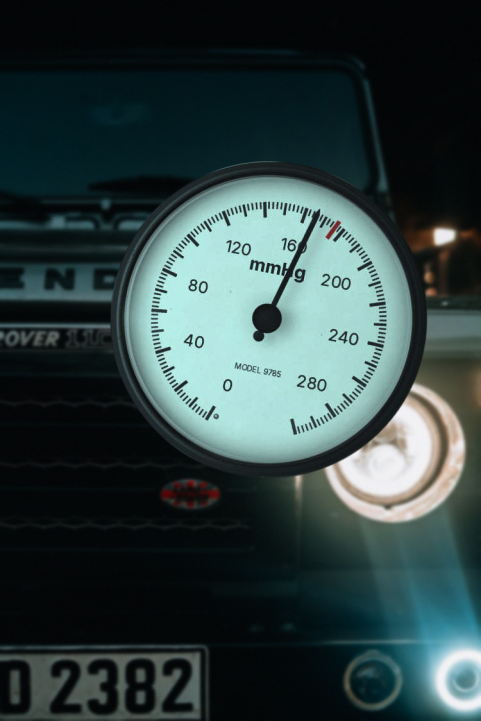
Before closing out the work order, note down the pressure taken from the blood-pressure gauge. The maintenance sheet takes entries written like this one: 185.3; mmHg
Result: 166; mmHg
